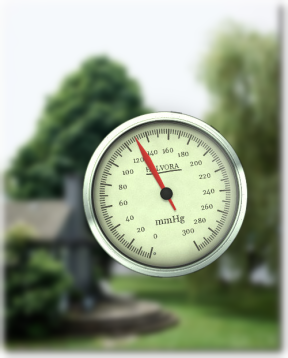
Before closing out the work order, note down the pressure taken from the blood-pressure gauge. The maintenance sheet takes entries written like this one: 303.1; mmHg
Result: 130; mmHg
